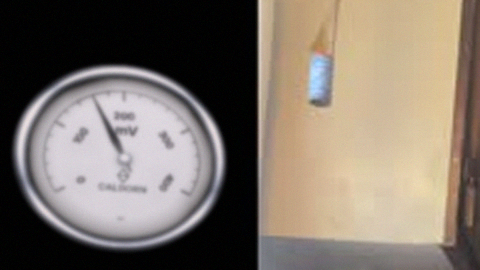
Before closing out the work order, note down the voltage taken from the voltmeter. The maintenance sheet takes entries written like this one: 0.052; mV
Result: 160; mV
